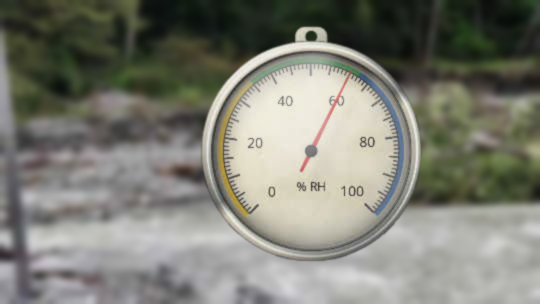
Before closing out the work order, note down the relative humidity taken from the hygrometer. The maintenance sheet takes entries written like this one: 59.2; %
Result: 60; %
